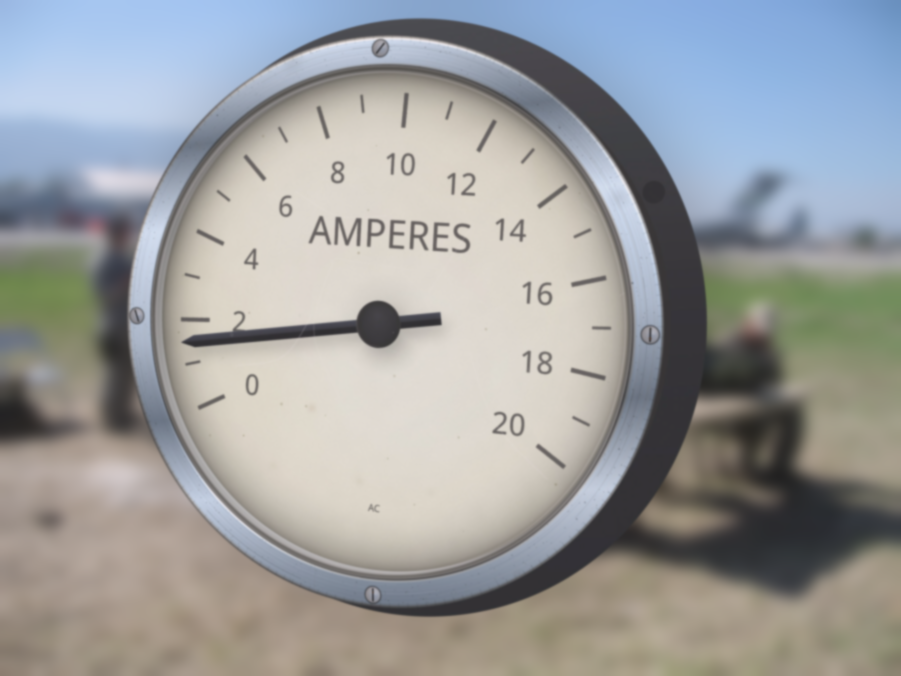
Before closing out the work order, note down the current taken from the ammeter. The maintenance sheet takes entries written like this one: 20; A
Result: 1.5; A
